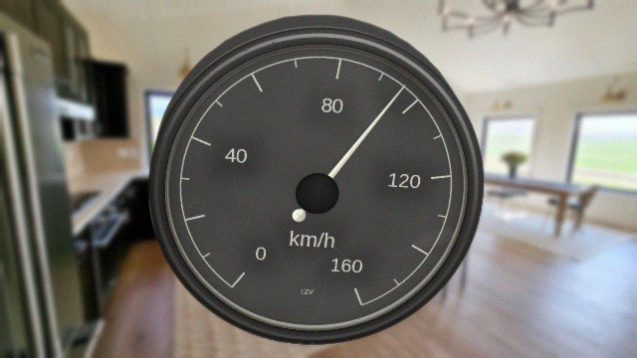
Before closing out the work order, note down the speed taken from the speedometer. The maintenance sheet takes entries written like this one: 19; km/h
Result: 95; km/h
